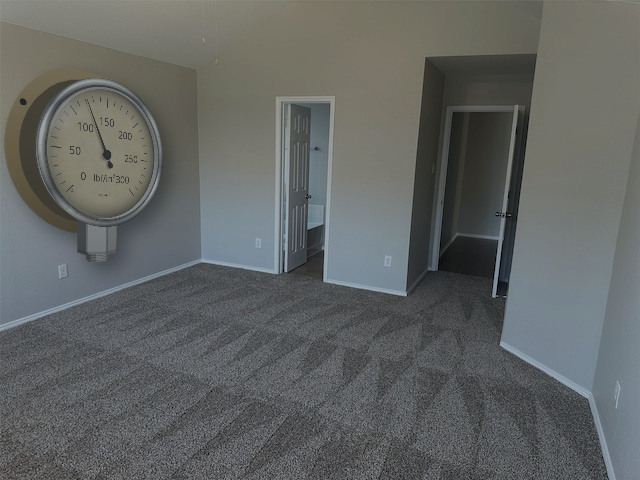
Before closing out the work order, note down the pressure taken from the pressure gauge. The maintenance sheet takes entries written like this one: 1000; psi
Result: 120; psi
